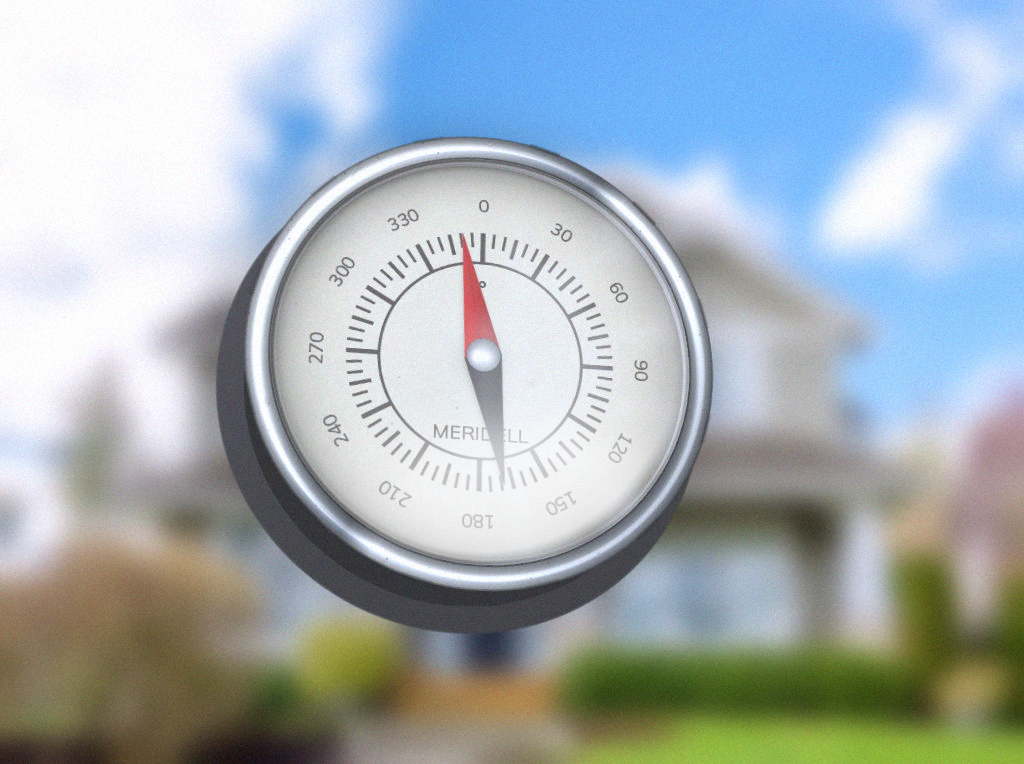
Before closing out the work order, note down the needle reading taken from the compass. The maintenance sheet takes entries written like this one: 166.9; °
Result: 350; °
